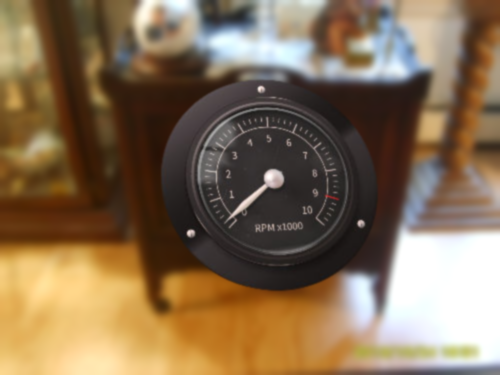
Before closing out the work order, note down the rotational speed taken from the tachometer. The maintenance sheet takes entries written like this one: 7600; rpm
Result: 200; rpm
